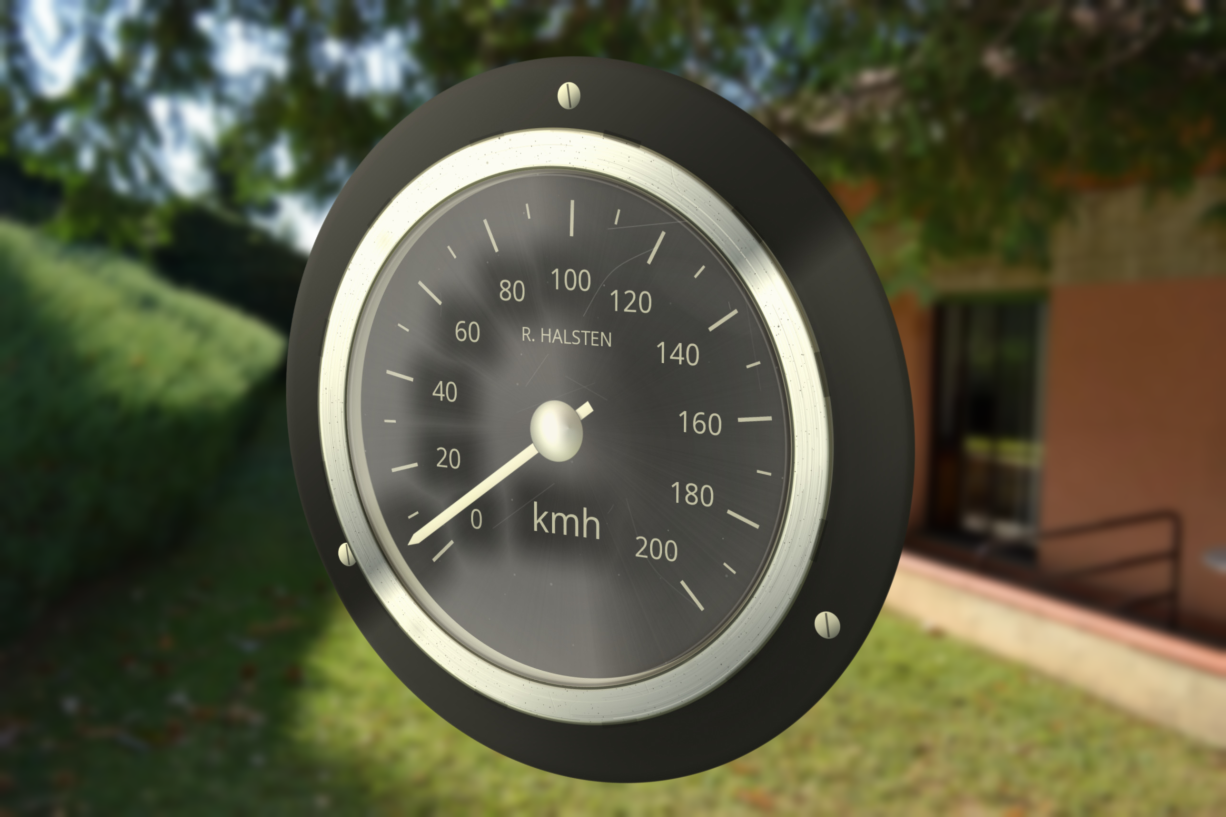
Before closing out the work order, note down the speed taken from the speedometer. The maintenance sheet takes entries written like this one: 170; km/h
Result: 5; km/h
